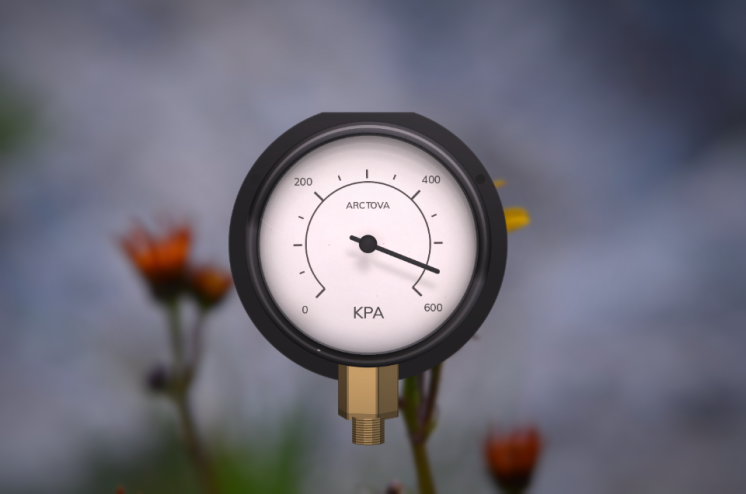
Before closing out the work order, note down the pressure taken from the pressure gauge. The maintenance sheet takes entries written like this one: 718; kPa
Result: 550; kPa
